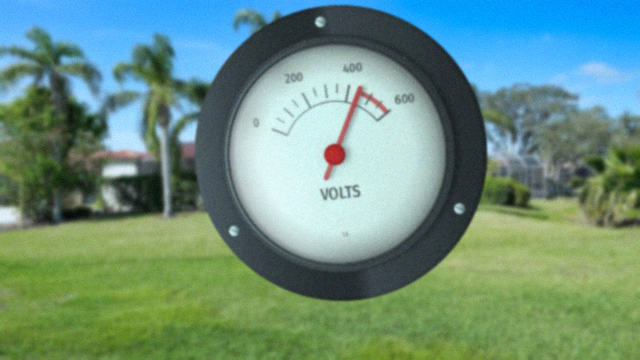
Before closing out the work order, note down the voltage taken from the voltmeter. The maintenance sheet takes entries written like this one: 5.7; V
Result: 450; V
